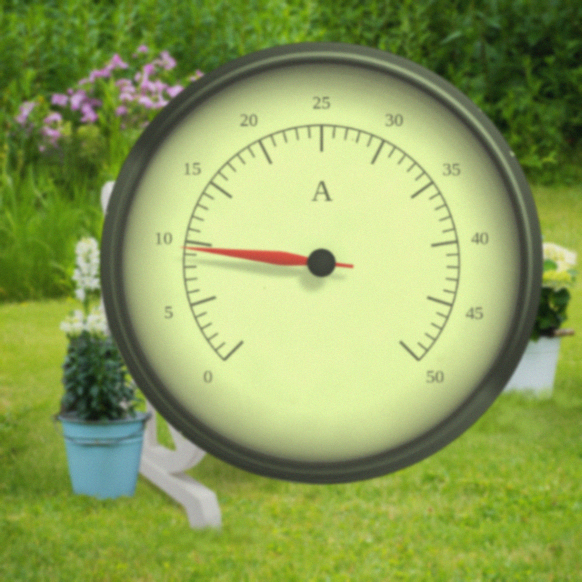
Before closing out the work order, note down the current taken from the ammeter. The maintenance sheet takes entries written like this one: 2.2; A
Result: 9.5; A
